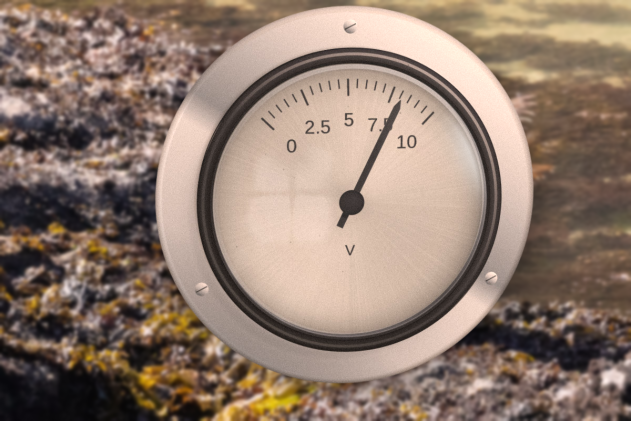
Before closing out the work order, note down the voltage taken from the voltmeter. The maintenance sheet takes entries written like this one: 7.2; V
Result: 8; V
